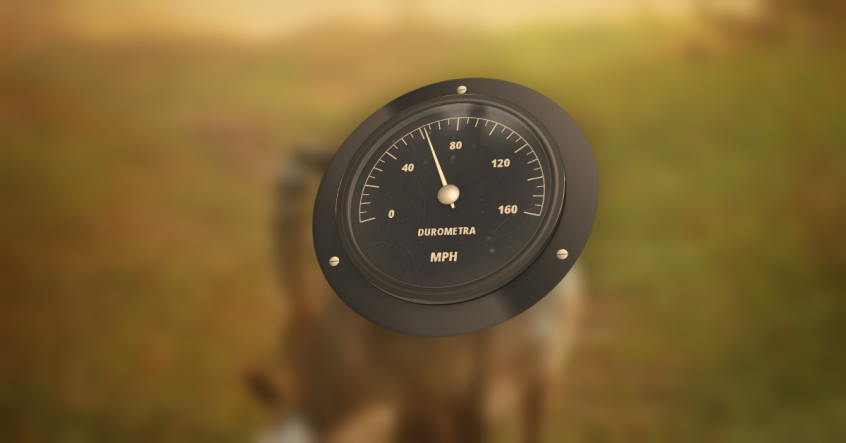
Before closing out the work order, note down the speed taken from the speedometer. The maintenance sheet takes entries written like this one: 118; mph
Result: 62.5; mph
